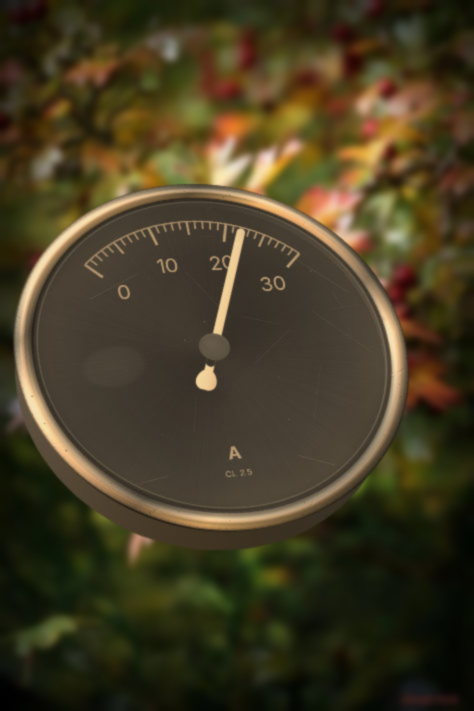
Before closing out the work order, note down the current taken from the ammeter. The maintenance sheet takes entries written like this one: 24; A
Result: 22; A
